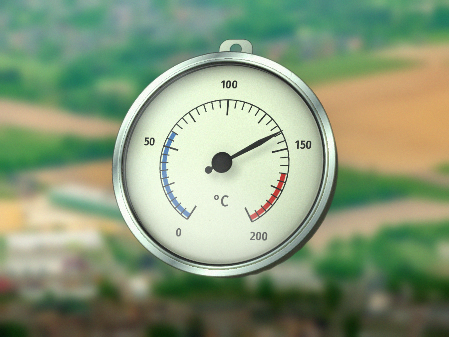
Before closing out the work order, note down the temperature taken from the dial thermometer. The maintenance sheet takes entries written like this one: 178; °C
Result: 140; °C
